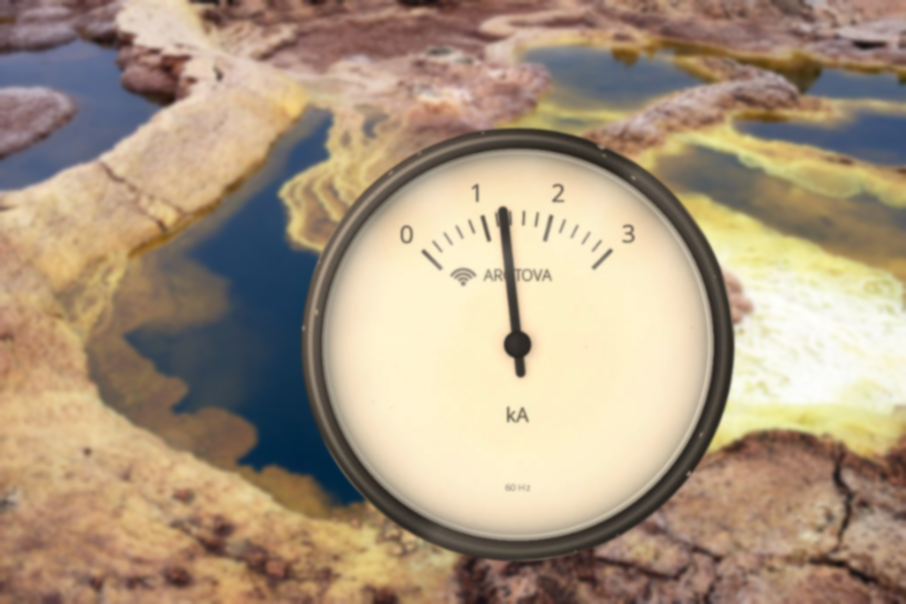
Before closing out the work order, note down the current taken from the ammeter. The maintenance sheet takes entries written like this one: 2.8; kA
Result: 1.3; kA
